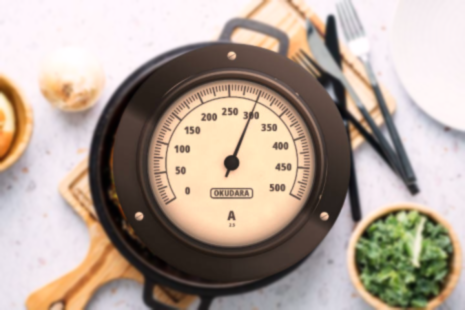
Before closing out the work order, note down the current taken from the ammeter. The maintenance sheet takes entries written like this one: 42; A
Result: 300; A
